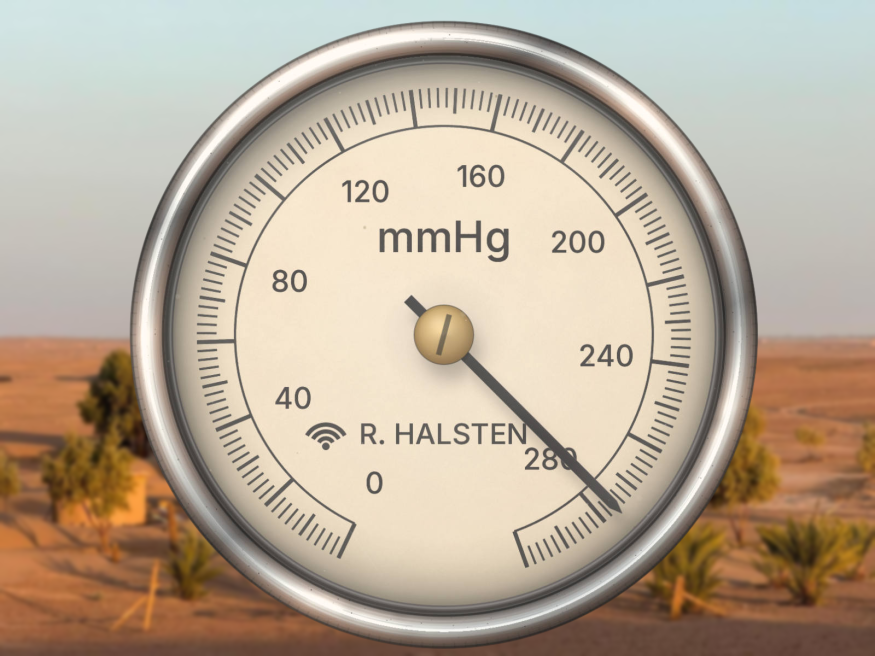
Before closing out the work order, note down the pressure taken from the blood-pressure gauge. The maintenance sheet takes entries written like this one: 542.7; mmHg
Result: 276; mmHg
